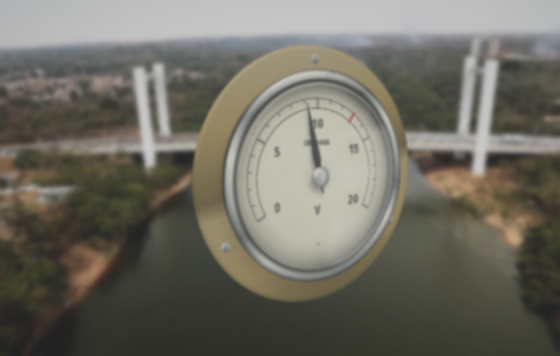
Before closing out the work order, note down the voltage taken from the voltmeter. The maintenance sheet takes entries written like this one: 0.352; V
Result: 9; V
